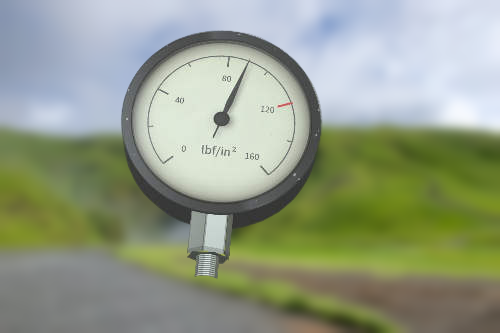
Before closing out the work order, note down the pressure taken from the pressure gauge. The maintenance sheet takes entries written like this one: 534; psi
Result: 90; psi
